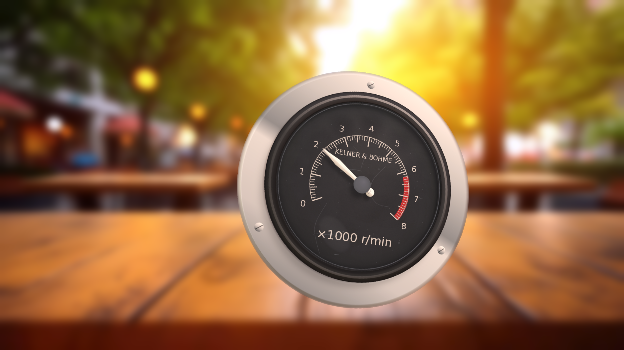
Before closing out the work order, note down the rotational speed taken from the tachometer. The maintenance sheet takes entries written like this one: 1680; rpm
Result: 2000; rpm
